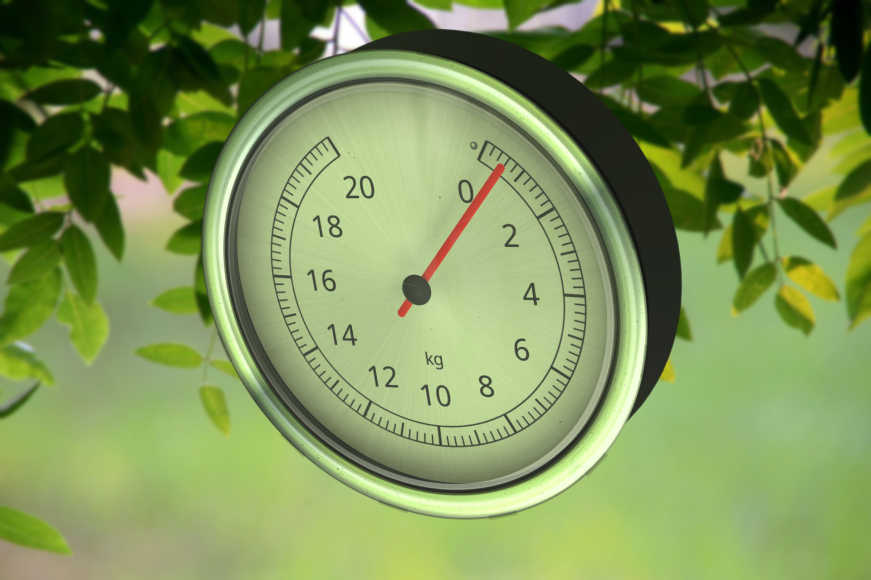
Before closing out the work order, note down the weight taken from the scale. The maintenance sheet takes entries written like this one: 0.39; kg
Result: 0.6; kg
